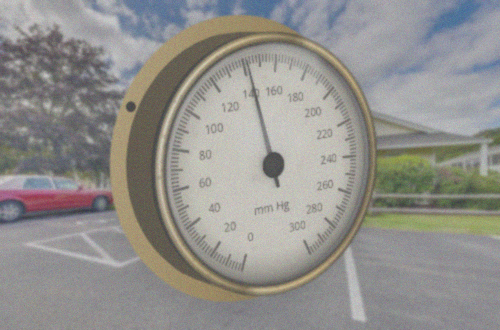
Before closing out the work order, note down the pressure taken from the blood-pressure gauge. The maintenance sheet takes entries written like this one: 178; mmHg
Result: 140; mmHg
